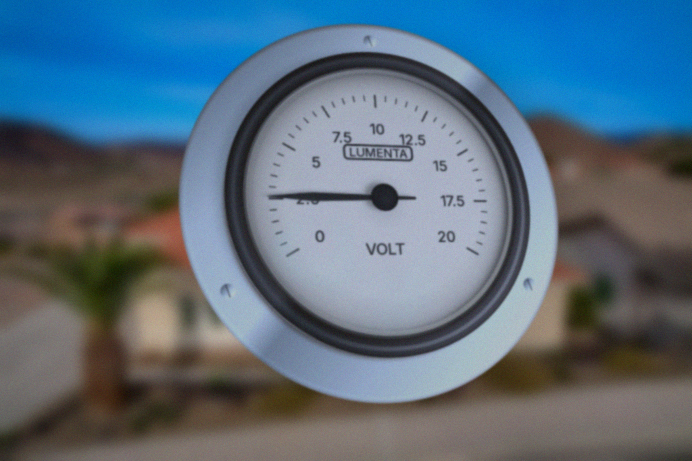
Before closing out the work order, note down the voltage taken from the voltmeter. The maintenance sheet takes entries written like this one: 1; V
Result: 2.5; V
